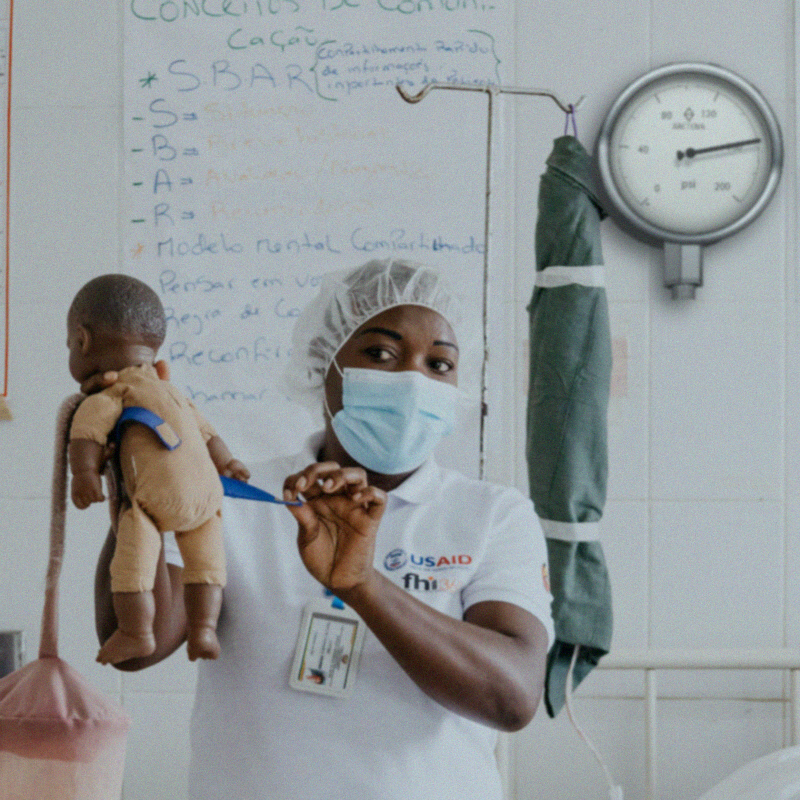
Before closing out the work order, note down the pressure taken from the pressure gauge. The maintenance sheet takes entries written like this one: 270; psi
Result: 160; psi
